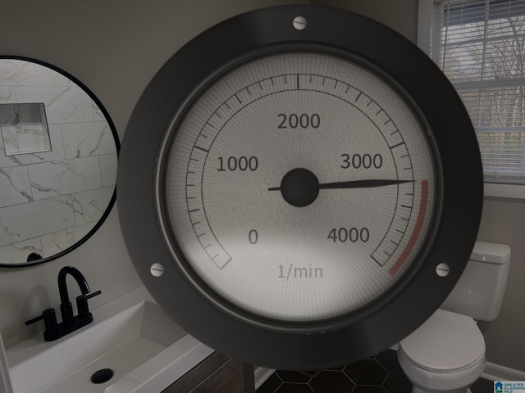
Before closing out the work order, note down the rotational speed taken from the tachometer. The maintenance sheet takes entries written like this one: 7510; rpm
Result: 3300; rpm
